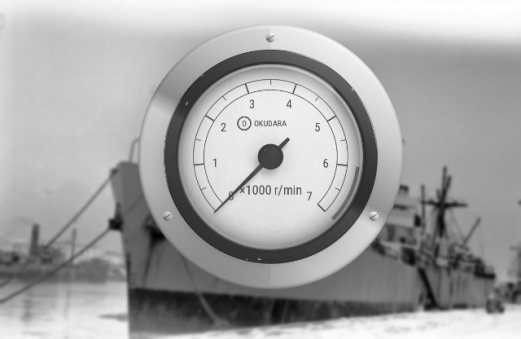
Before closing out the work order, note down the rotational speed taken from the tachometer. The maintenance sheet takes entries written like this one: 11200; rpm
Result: 0; rpm
